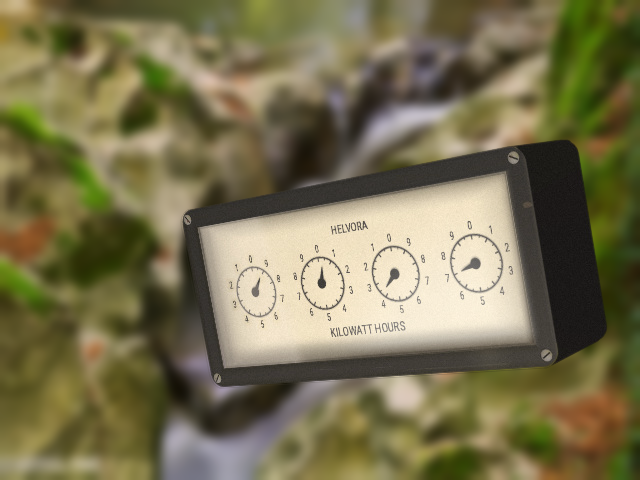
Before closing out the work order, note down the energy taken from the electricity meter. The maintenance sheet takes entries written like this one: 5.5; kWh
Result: 9037; kWh
